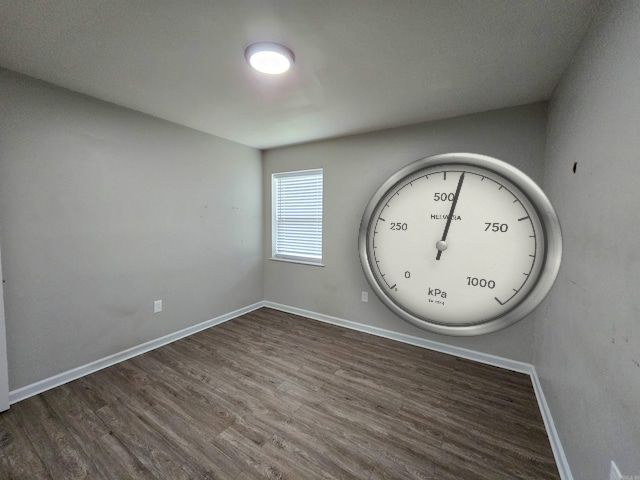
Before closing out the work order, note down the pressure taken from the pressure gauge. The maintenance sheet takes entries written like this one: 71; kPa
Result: 550; kPa
